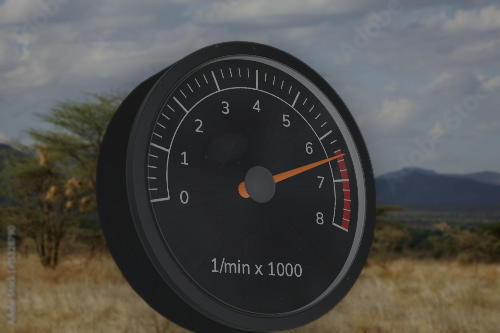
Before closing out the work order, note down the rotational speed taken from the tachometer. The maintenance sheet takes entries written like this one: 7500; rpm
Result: 6500; rpm
